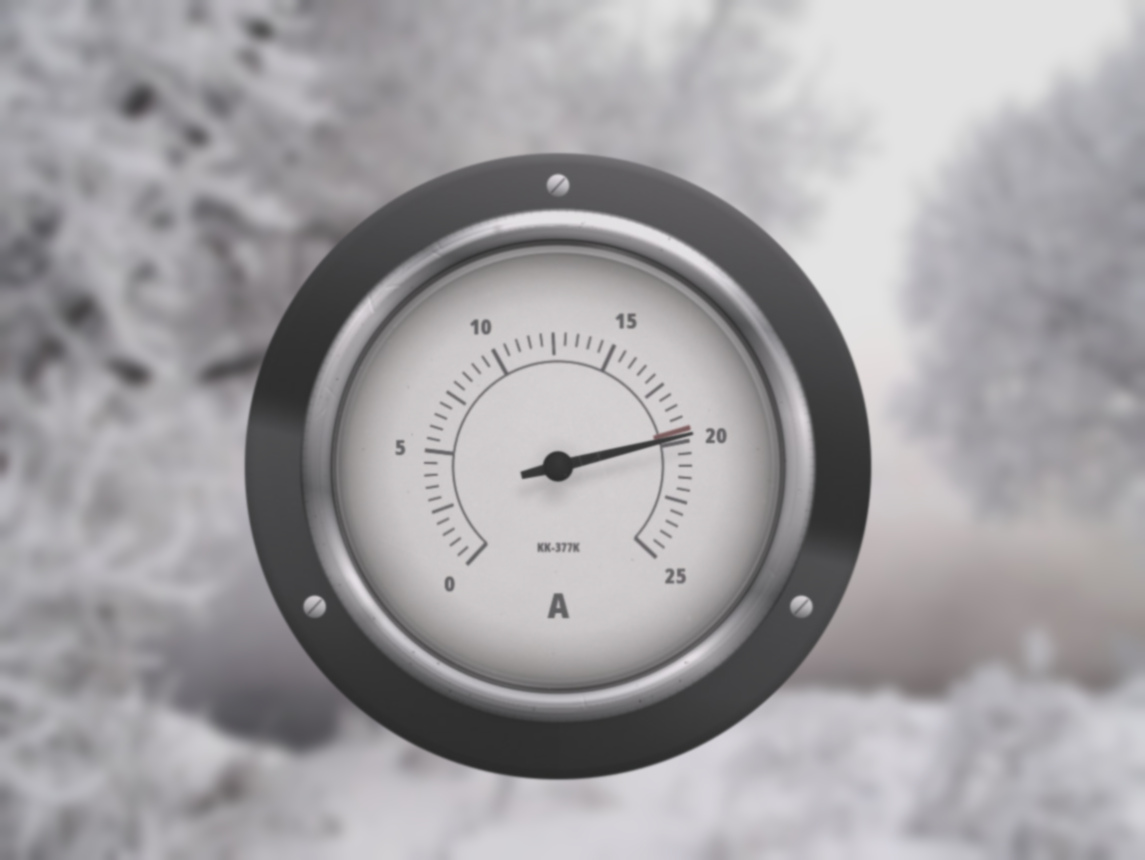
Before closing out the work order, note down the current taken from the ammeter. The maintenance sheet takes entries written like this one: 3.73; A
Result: 19.75; A
